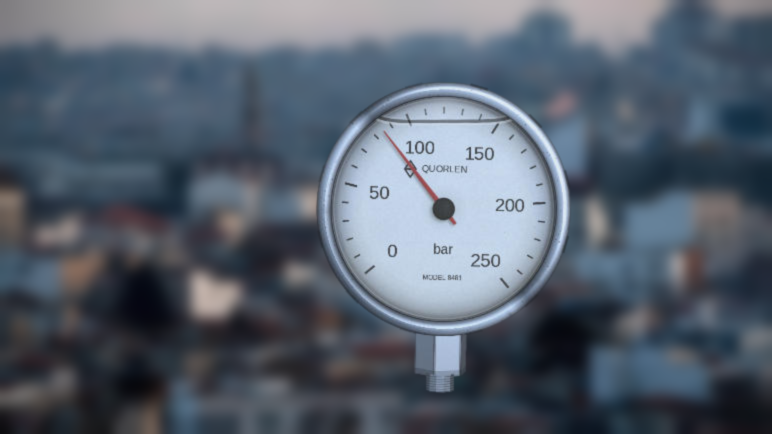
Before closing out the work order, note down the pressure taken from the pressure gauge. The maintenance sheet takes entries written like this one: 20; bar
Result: 85; bar
